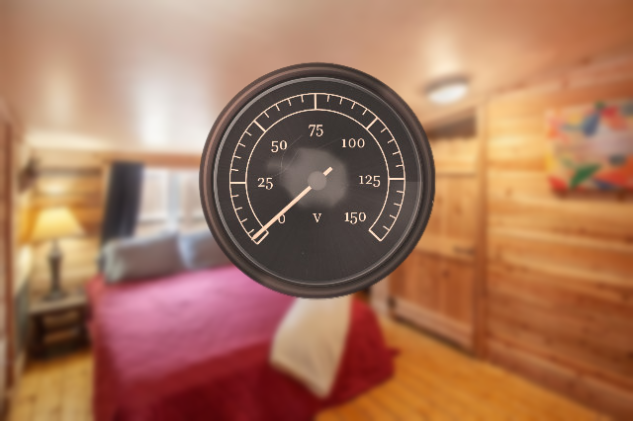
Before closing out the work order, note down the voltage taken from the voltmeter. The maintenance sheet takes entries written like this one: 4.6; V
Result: 2.5; V
